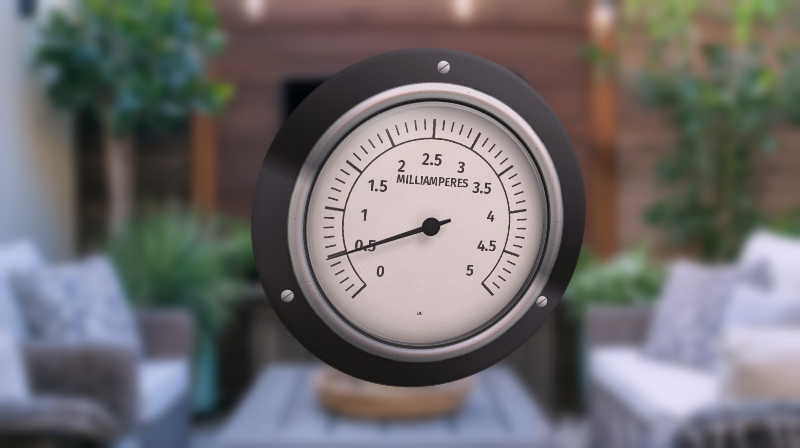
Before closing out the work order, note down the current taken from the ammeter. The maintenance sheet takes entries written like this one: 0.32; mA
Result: 0.5; mA
